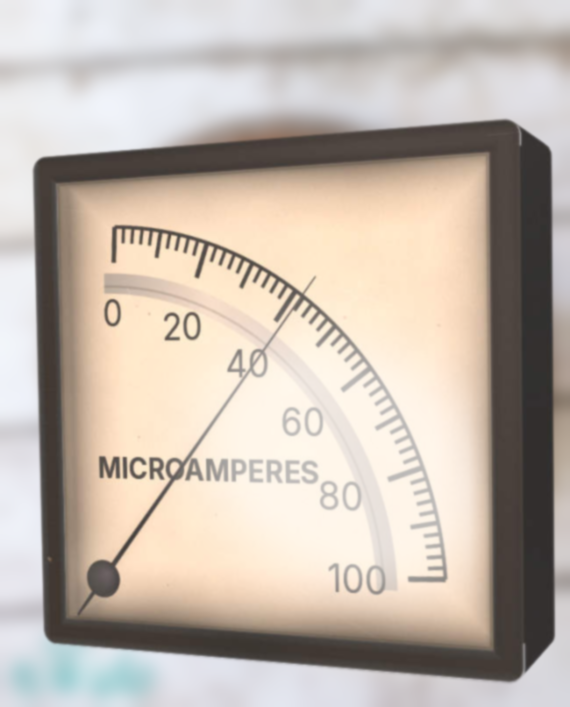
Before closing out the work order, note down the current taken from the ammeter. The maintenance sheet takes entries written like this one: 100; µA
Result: 42; µA
